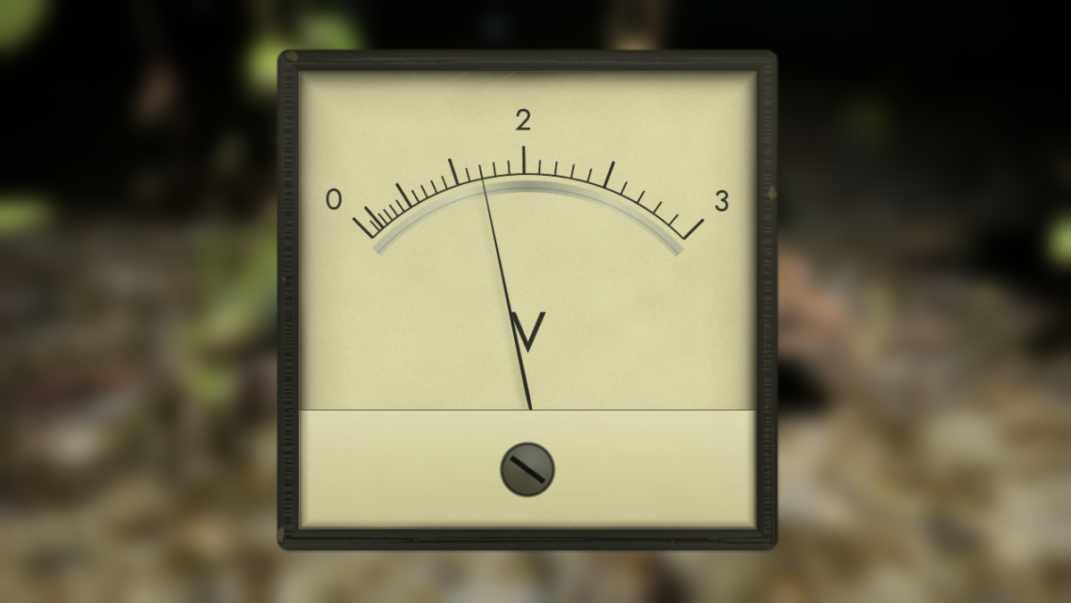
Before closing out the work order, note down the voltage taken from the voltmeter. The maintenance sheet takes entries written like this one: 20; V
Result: 1.7; V
